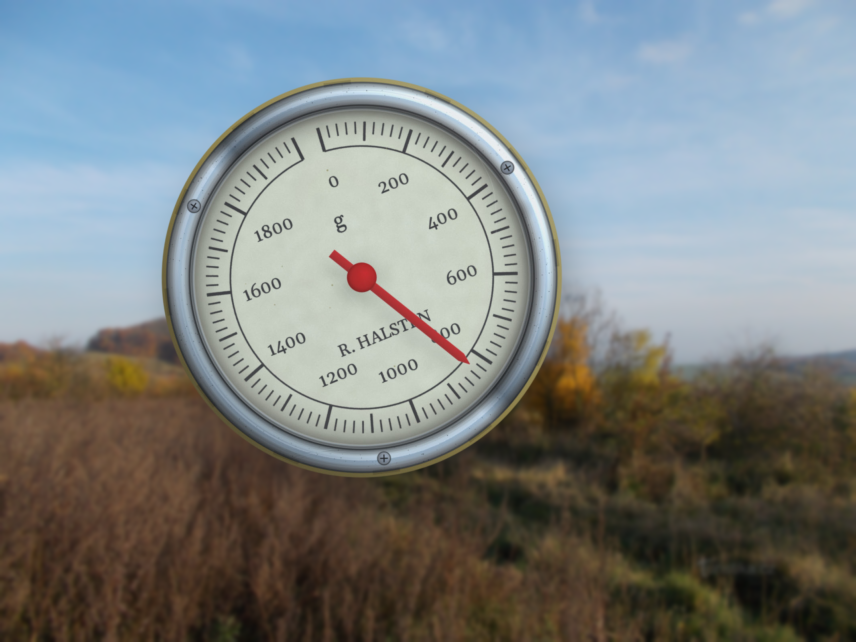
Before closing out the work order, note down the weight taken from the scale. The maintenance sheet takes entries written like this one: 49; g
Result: 830; g
